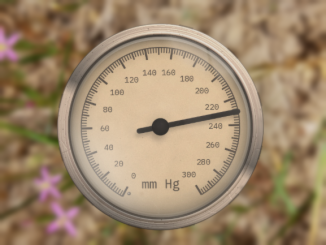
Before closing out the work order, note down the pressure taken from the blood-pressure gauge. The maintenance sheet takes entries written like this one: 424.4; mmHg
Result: 230; mmHg
